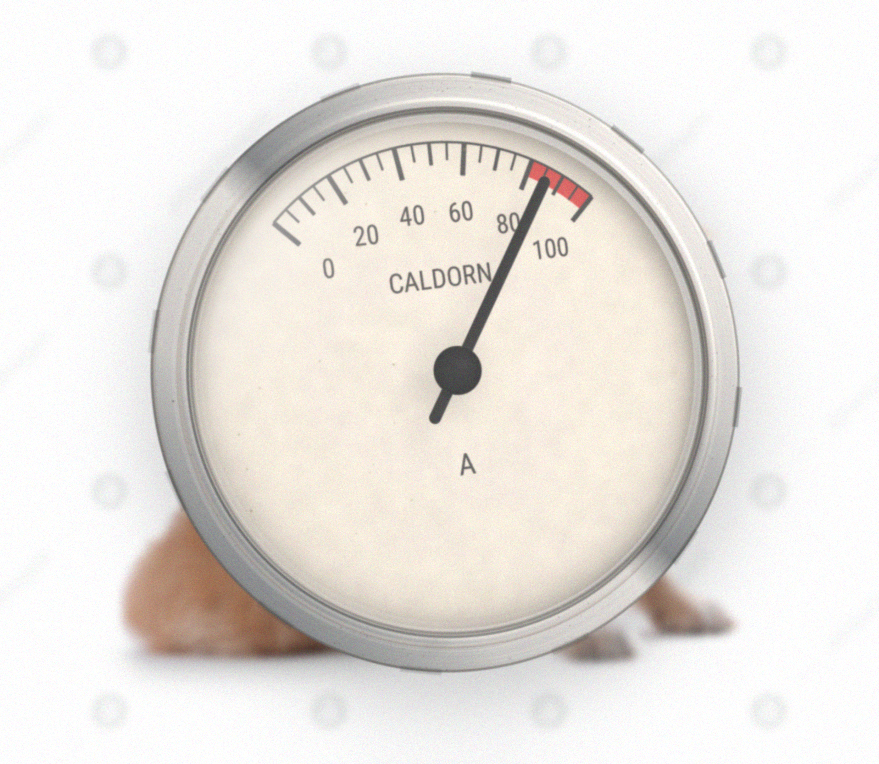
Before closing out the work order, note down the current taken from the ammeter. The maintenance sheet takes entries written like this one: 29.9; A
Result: 85; A
